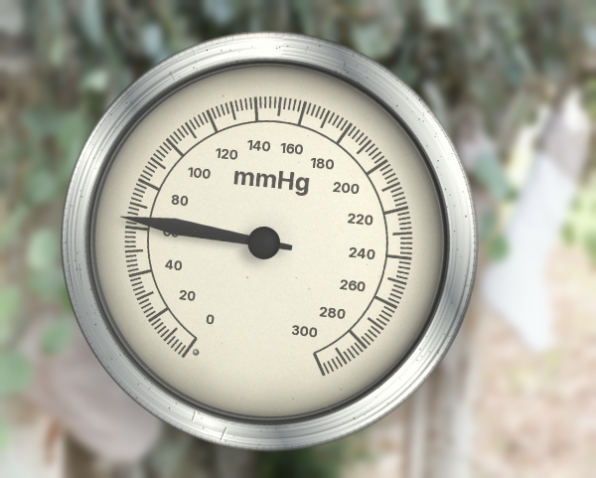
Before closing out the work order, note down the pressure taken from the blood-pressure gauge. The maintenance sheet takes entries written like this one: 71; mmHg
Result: 64; mmHg
